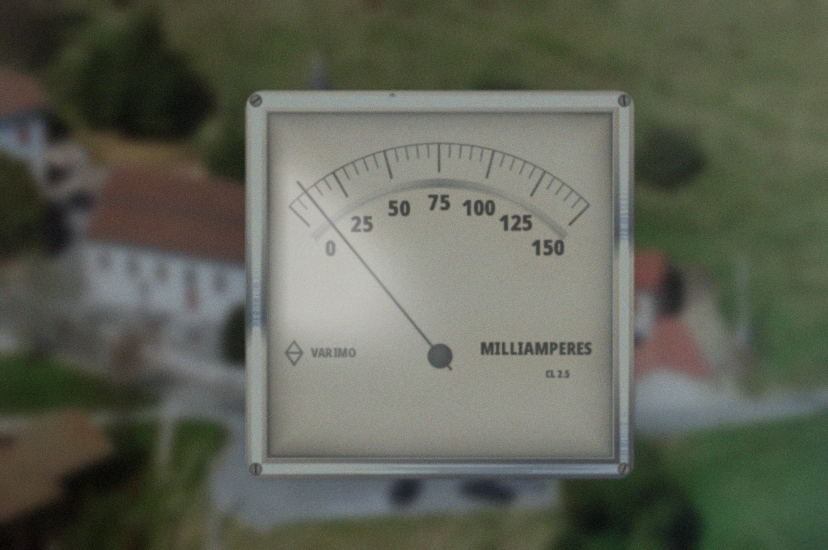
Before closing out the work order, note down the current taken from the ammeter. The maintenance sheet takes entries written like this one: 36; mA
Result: 10; mA
